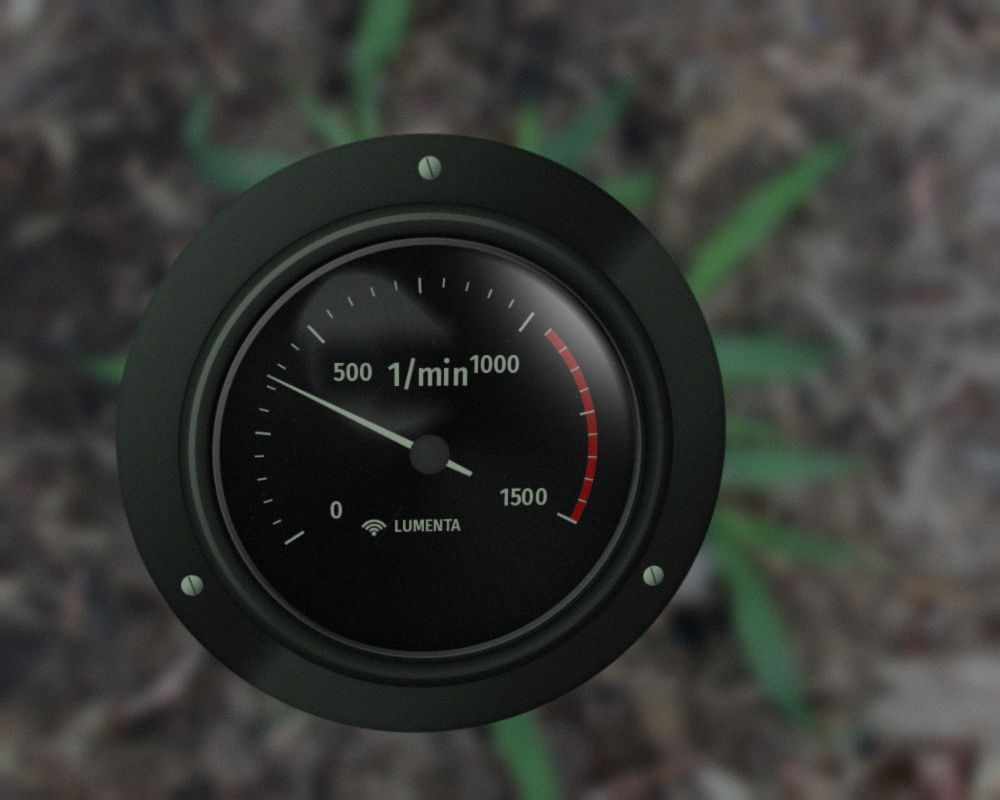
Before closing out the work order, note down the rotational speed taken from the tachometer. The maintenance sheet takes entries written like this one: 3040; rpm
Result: 375; rpm
